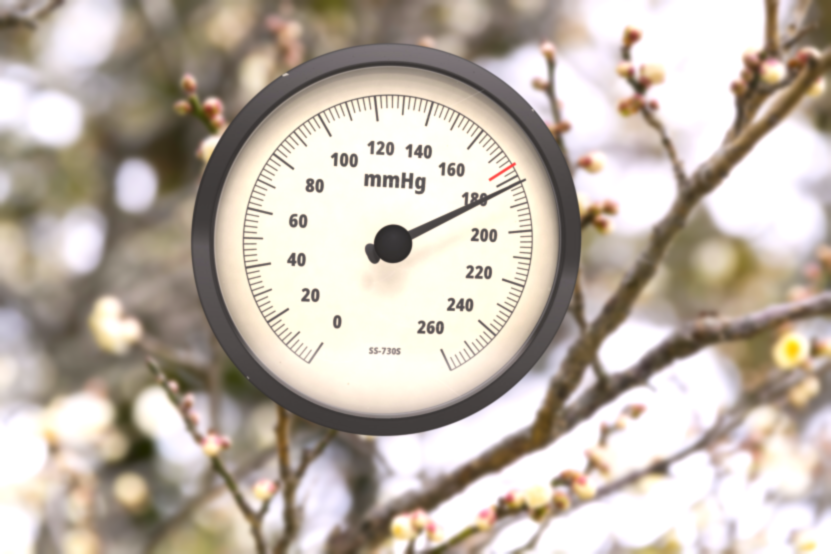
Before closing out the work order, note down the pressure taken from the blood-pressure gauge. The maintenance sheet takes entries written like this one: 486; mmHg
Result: 182; mmHg
